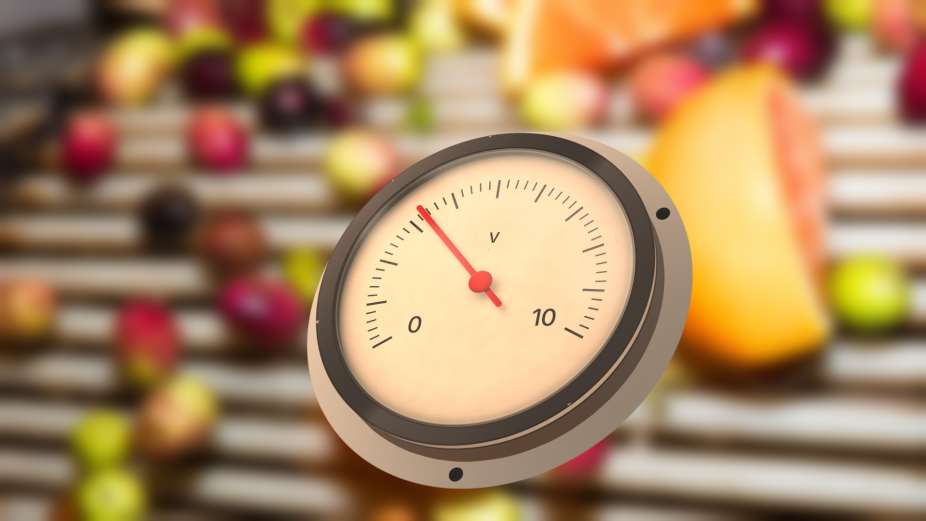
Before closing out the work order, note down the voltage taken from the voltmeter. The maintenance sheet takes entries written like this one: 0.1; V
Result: 3.3; V
